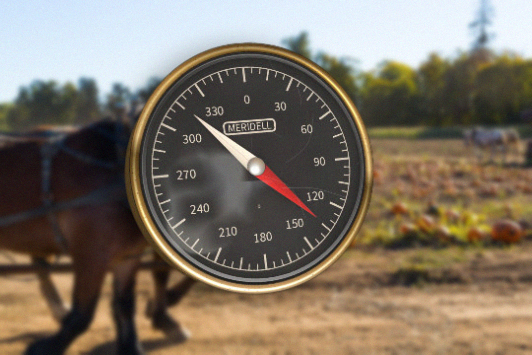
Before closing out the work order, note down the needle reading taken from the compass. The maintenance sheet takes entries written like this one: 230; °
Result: 135; °
